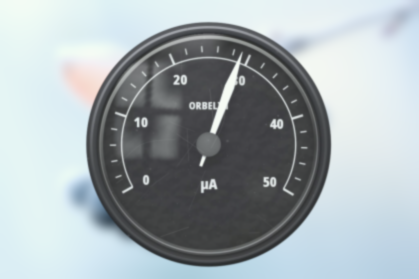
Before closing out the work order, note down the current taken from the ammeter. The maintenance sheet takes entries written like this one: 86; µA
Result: 29; µA
